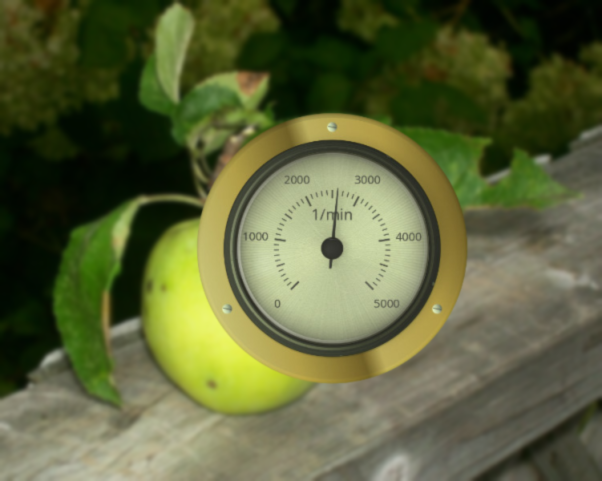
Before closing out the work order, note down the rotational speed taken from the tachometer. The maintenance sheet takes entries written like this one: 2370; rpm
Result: 2600; rpm
